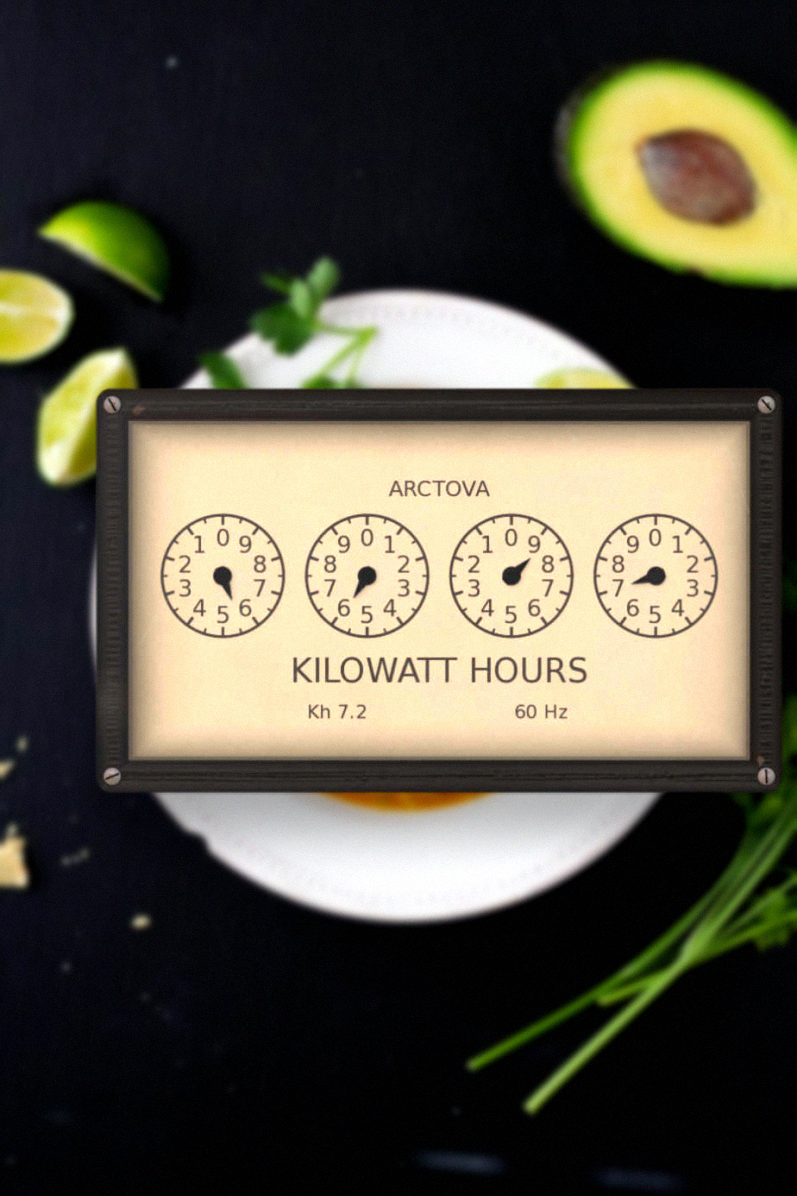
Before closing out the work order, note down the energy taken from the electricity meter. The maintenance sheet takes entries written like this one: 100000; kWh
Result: 5587; kWh
